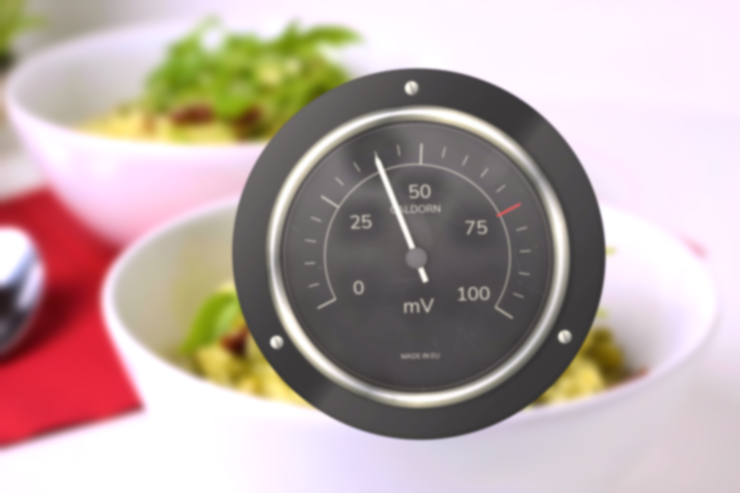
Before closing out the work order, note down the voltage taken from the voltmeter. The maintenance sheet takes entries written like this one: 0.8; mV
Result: 40; mV
